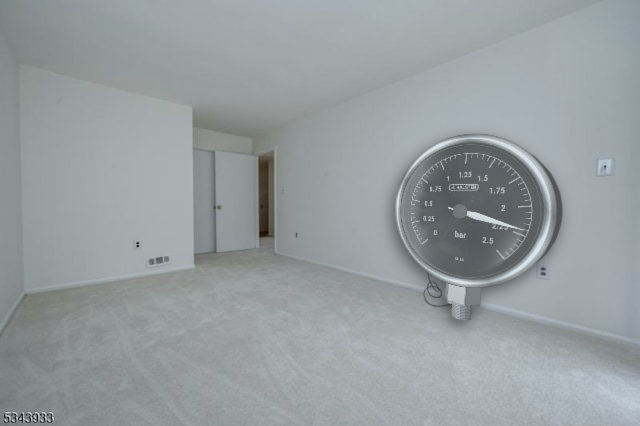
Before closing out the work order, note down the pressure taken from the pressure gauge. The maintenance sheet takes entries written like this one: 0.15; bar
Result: 2.2; bar
